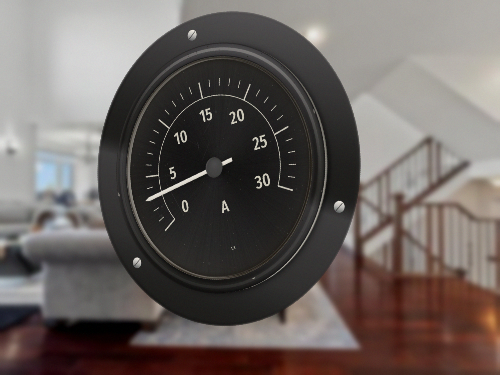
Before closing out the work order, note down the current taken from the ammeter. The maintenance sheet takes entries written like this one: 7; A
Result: 3; A
